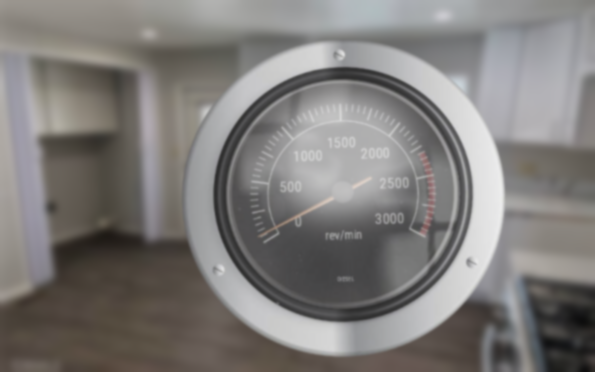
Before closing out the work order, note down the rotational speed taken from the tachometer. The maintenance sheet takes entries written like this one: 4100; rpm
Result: 50; rpm
